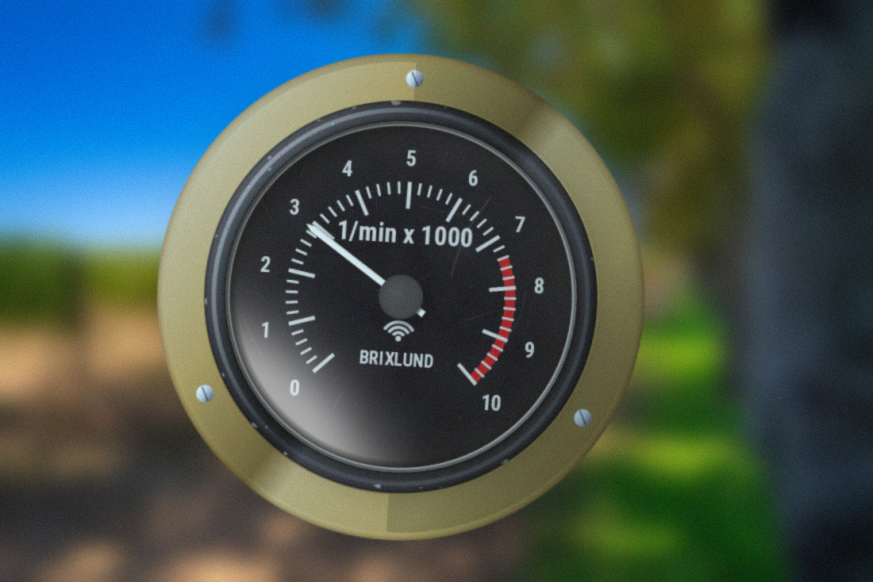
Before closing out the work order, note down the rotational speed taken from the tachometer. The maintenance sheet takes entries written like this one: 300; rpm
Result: 2900; rpm
